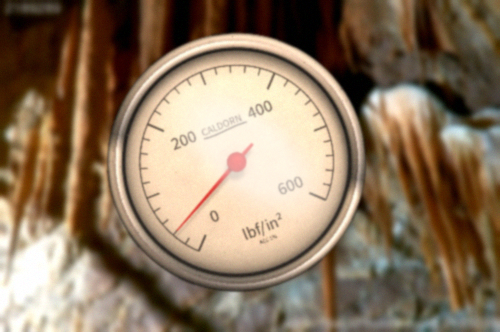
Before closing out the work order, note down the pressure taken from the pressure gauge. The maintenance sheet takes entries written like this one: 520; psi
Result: 40; psi
